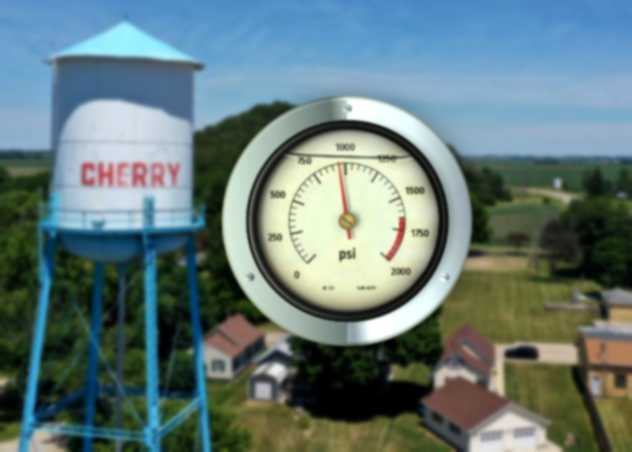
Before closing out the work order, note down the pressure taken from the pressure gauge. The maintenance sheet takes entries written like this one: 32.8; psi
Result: 950; psi
